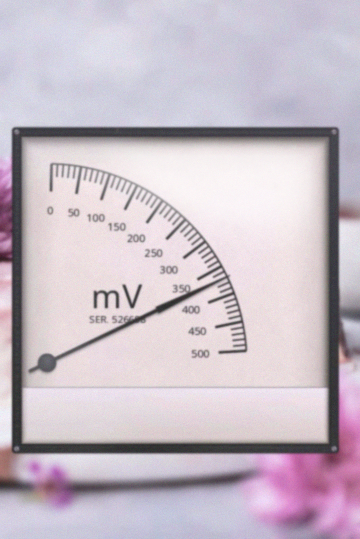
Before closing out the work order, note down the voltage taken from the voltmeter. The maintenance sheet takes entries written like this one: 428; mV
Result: 370; mV
